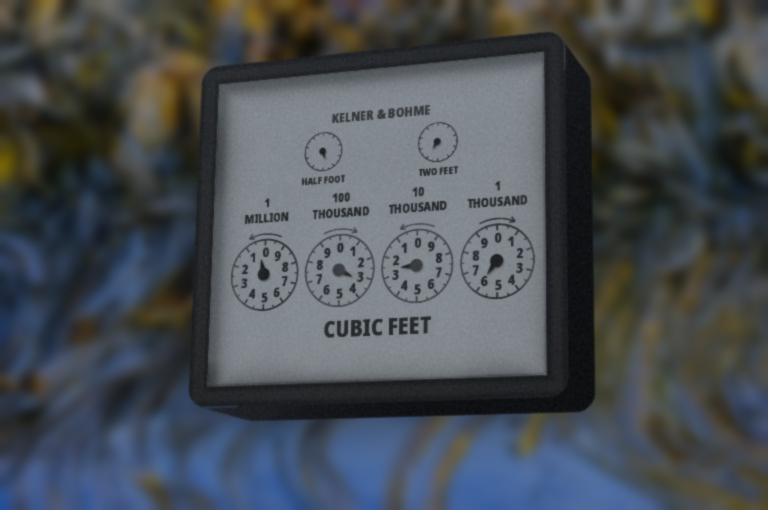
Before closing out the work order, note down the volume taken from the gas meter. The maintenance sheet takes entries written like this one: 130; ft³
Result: 32600; ft³
